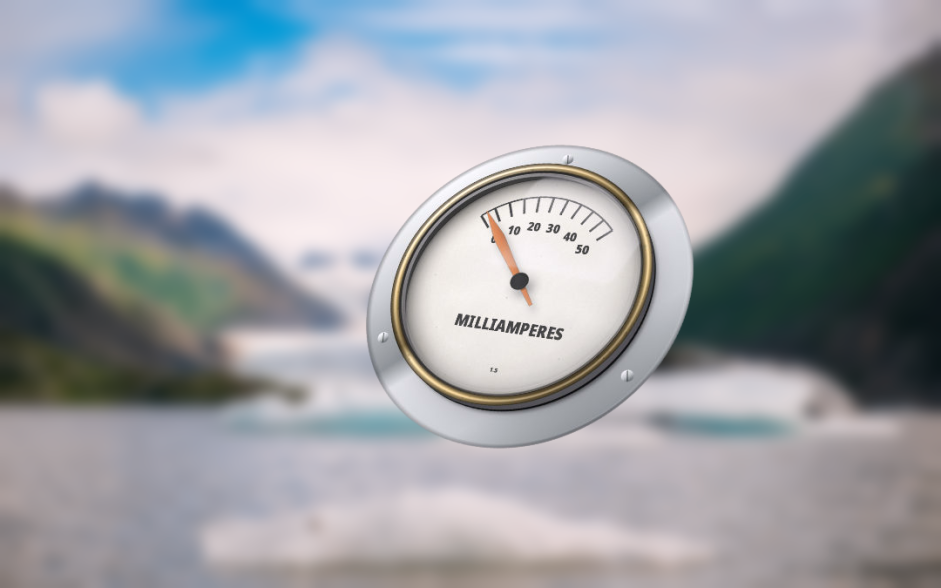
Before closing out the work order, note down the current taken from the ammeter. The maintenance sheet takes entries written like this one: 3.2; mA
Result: 2.5; mA
